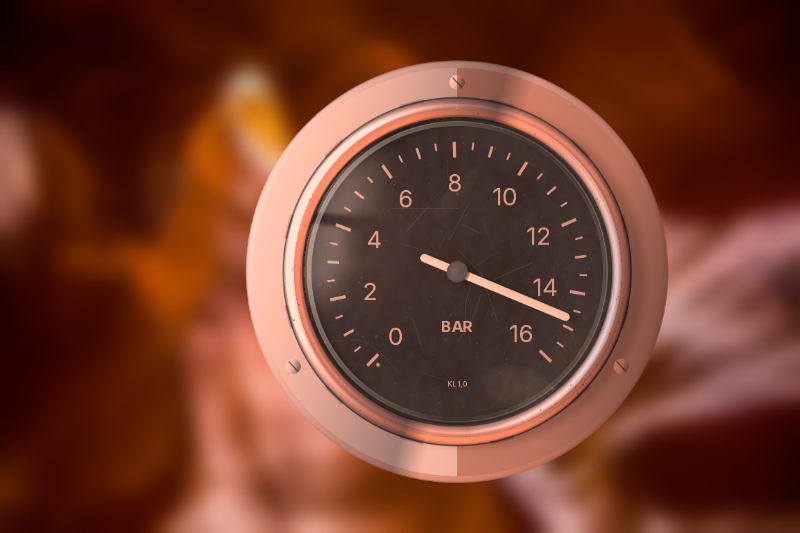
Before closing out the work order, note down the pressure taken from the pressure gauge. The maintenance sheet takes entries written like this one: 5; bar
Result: 14.75; bar
